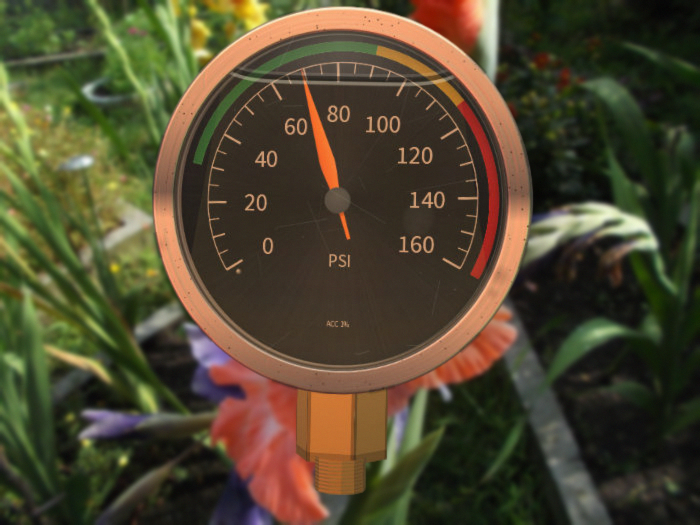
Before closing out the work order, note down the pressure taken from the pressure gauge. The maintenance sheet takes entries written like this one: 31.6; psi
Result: 70; psi
